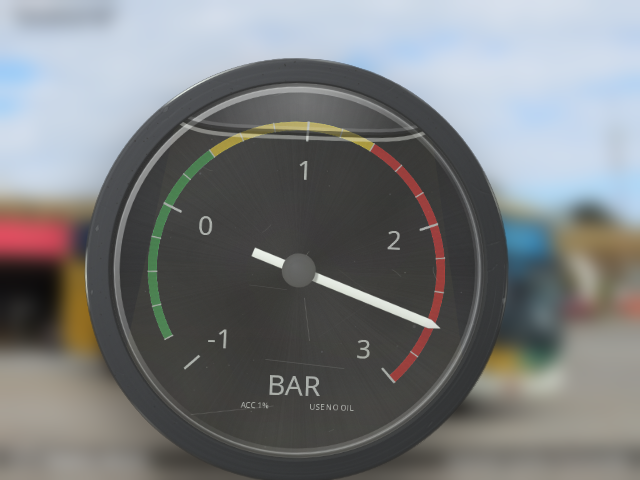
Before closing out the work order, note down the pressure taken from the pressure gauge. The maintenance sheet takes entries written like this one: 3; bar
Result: 2.6; bar
